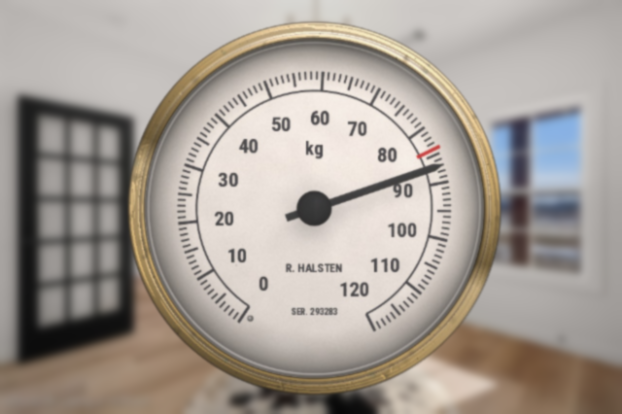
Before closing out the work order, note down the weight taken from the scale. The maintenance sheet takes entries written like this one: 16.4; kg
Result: 87; kg
